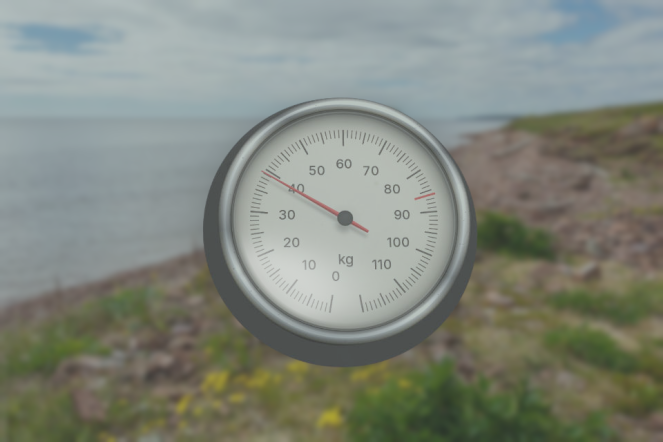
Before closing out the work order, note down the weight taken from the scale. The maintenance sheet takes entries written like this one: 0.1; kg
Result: 39; kg
